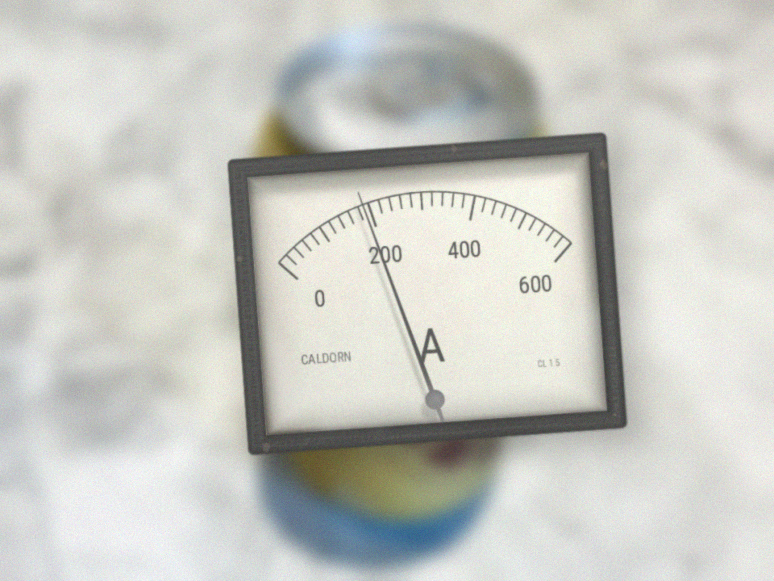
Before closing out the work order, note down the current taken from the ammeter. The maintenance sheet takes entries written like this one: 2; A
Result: 190; A
